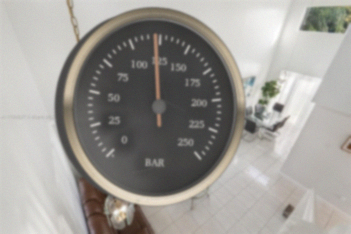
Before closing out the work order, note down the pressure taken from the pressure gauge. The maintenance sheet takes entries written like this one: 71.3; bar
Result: 120; bar
